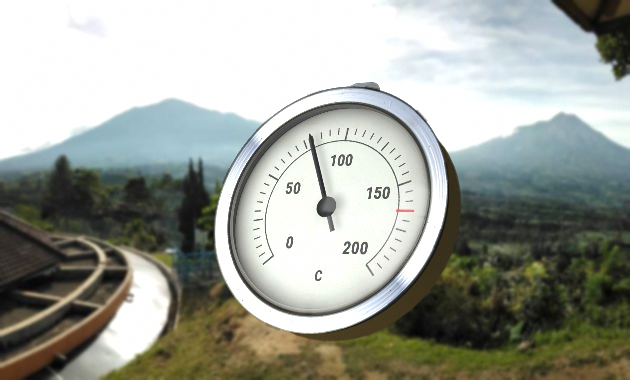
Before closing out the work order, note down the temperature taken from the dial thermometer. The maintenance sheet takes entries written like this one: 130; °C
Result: 80; °C
